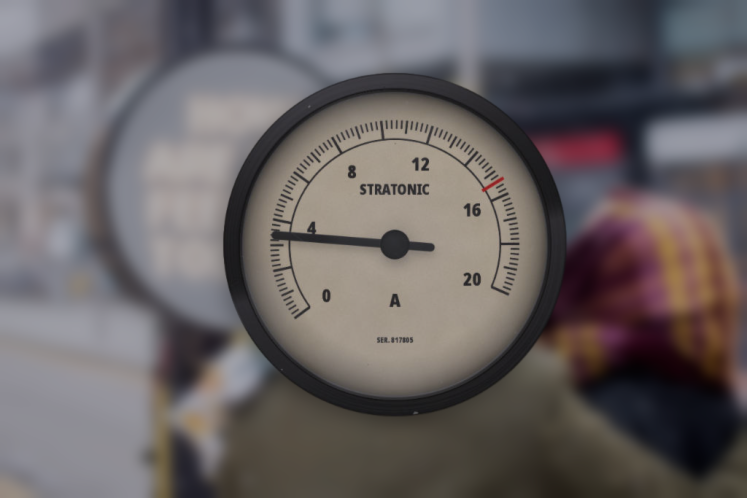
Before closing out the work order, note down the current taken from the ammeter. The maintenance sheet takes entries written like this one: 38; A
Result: 3.4; A
